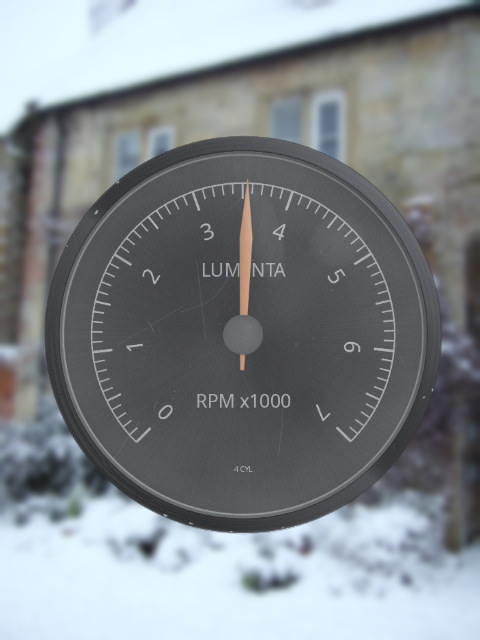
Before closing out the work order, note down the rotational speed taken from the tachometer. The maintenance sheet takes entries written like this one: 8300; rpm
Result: 3550; rpm
